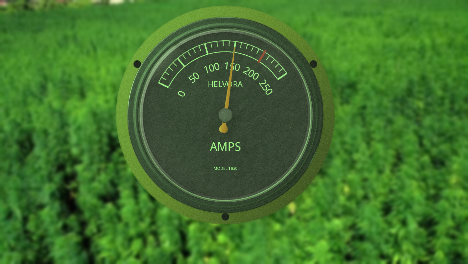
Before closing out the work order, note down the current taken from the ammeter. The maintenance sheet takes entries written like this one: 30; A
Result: 150; A
